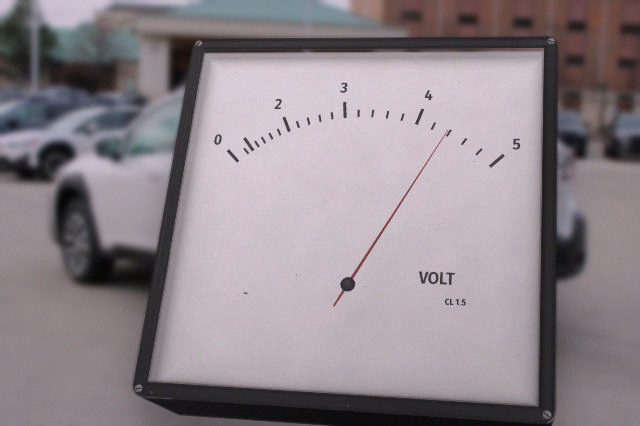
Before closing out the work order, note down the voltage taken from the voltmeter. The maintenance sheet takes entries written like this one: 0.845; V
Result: 4.4; V
